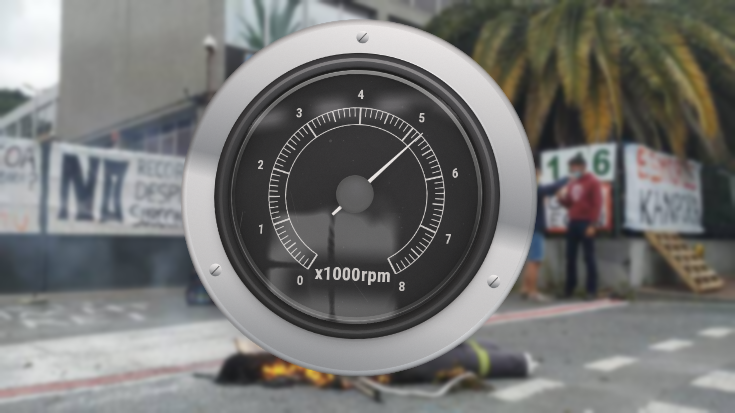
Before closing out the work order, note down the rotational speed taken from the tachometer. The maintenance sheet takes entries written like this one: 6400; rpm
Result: 5200; rpm
